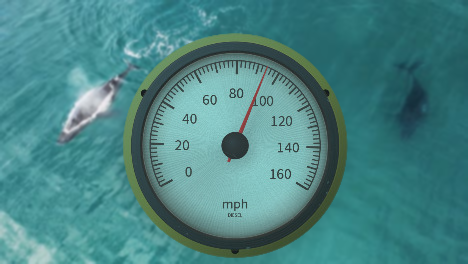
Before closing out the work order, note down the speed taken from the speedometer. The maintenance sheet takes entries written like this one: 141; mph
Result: 94; mph
